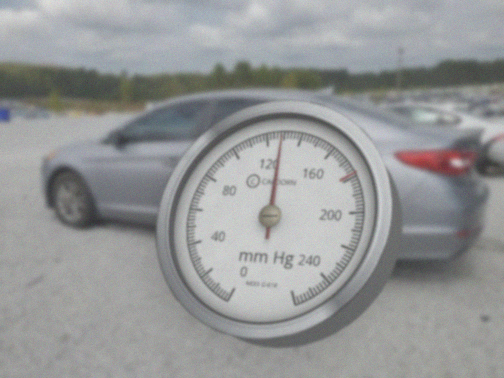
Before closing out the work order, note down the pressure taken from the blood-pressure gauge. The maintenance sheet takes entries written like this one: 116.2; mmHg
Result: 130; mmHg
